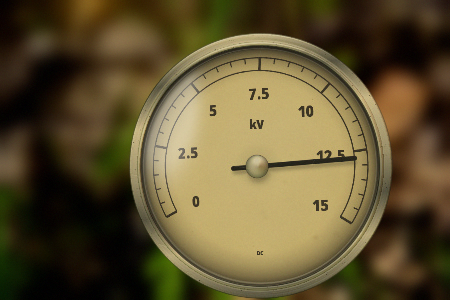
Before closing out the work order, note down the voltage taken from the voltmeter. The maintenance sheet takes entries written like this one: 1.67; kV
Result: 12.75; kV
